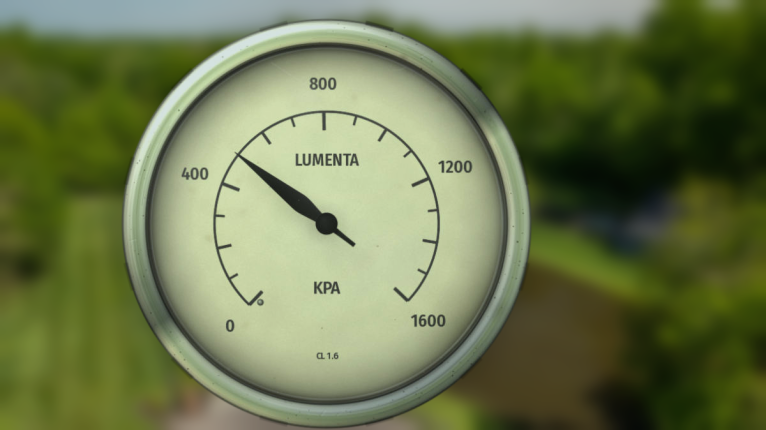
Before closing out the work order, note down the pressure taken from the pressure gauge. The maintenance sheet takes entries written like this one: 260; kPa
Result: 500; kPa
